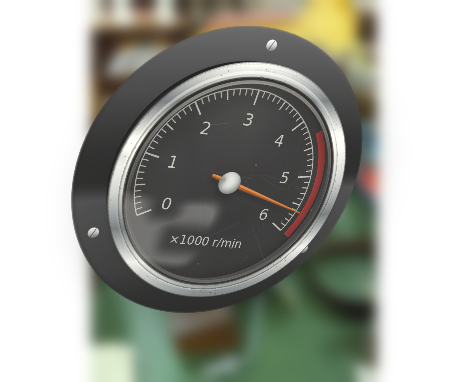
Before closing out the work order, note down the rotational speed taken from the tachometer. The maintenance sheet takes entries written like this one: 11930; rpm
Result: 5600; rpm
